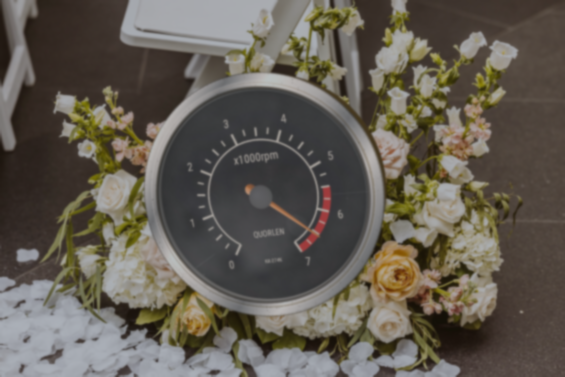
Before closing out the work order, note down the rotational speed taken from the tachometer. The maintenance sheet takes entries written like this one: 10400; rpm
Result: 6500; rpm
